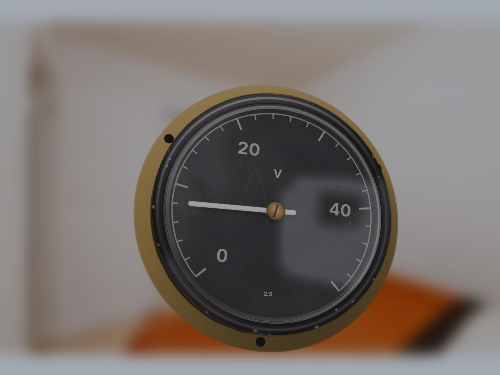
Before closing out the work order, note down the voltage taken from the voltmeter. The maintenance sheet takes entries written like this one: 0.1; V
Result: 8; V
